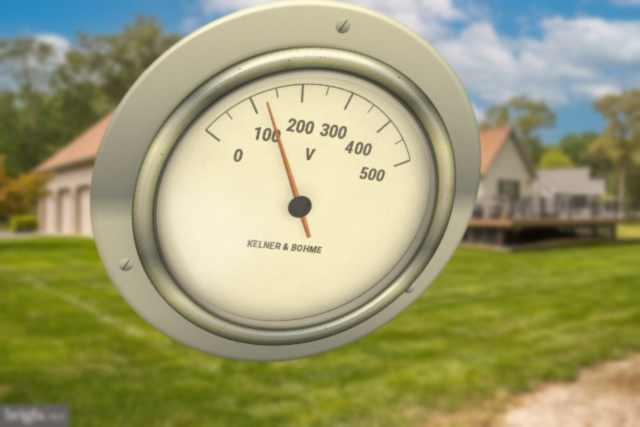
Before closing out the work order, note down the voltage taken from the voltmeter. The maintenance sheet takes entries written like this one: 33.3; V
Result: 125; V
